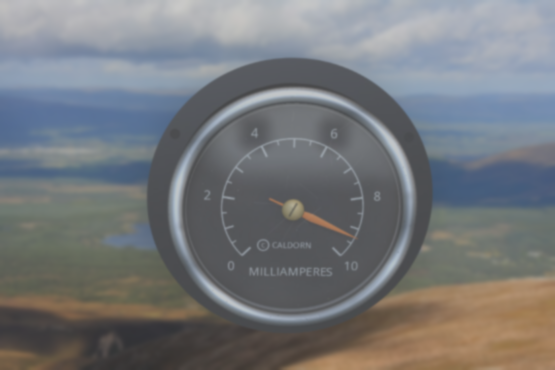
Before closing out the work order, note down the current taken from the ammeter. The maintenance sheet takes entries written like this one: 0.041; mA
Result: 9.25; mA
